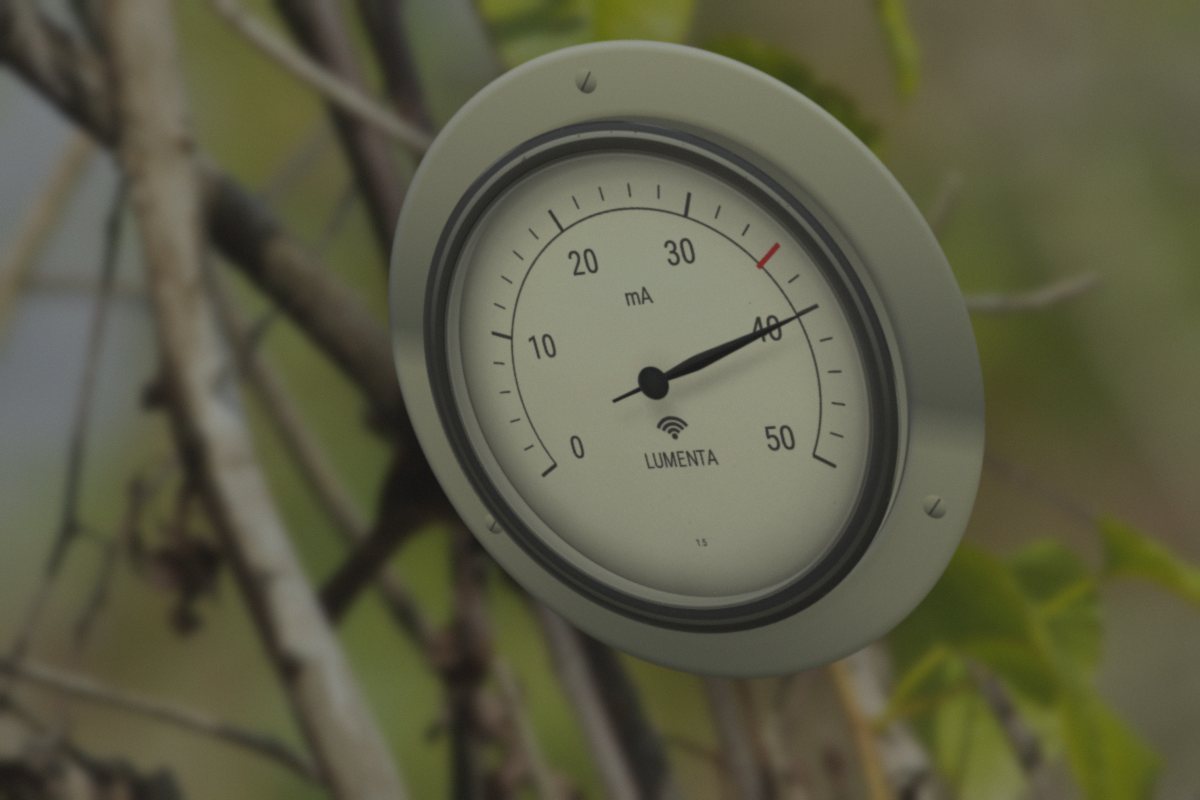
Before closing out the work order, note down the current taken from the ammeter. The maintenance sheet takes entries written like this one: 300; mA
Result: 40; mA
